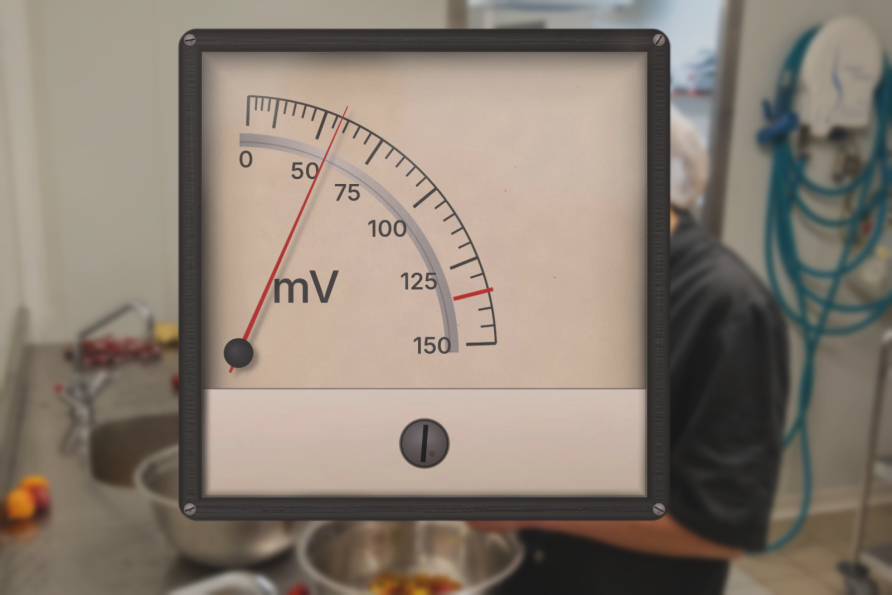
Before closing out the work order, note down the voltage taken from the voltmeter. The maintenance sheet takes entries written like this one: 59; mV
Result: 57.5; mV
